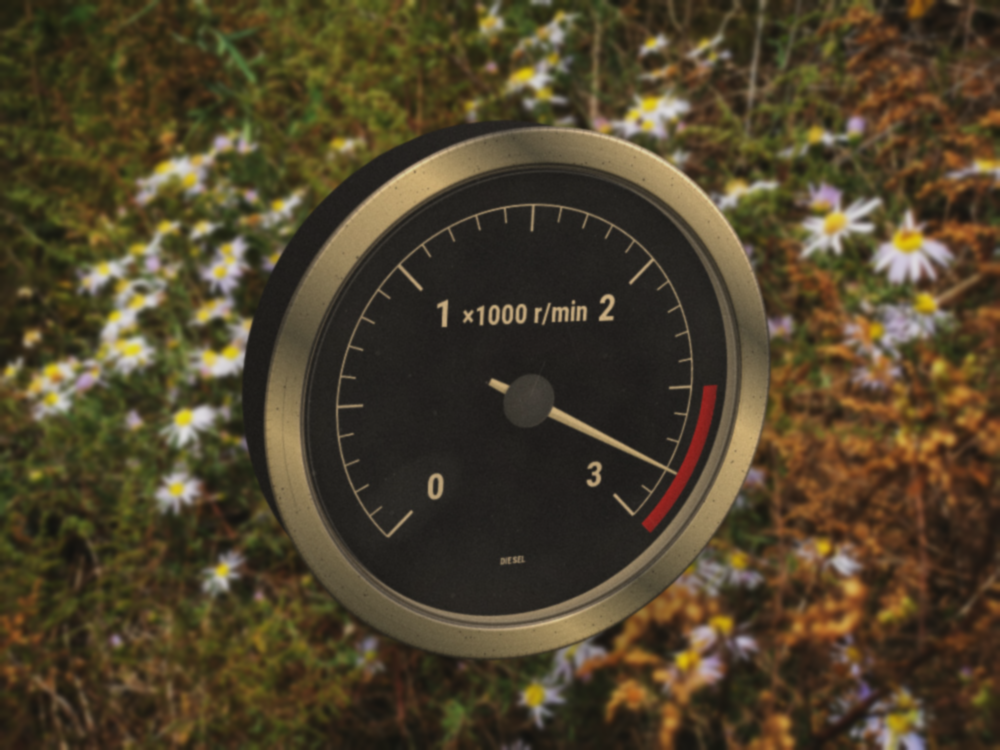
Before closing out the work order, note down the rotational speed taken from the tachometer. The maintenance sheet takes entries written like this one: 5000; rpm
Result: 2800; rpm
